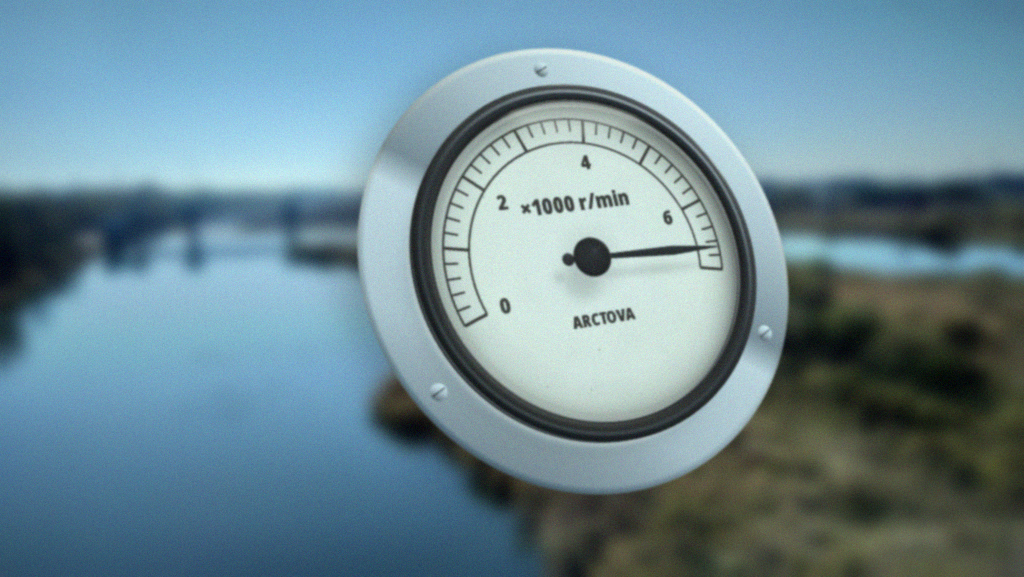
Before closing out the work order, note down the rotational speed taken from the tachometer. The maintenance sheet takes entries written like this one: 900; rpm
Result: 6700; rpm
